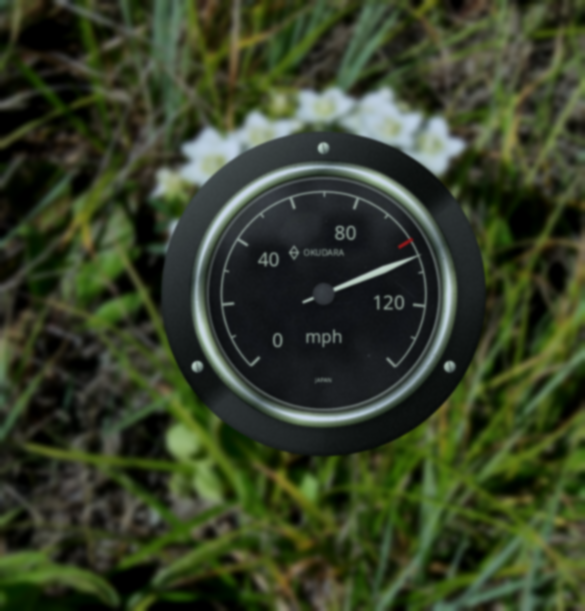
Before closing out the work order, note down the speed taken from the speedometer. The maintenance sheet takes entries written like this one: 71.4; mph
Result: 105; mph
